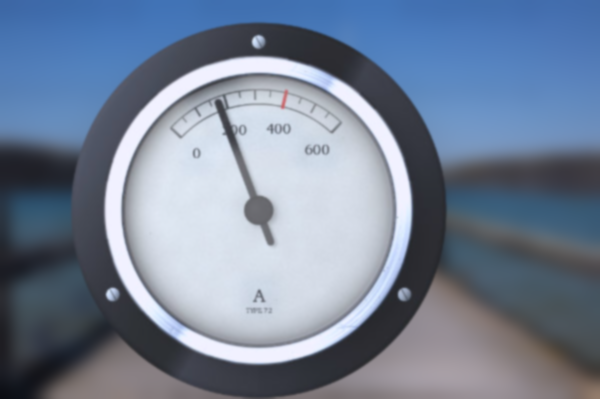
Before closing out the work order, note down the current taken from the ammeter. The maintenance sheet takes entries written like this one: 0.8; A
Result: 175; A
